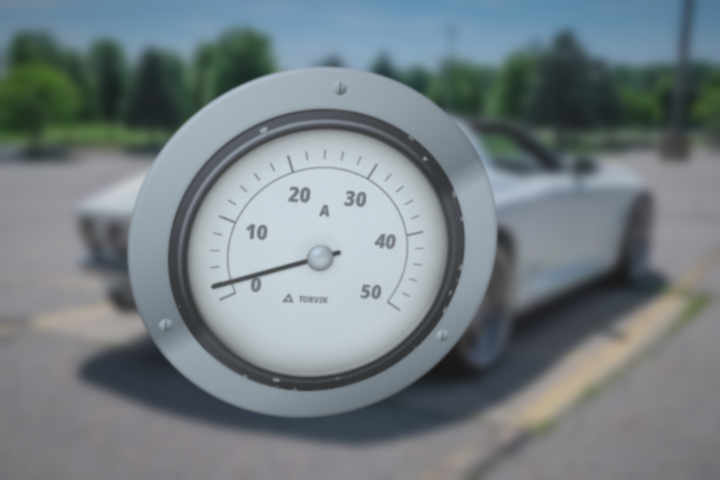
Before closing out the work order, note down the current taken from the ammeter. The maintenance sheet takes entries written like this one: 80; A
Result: 2; A
